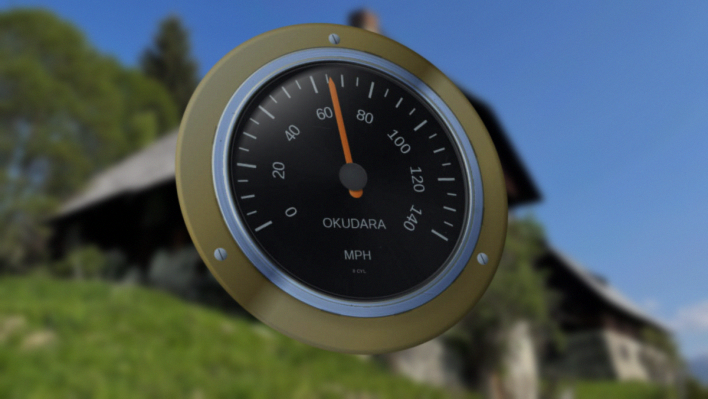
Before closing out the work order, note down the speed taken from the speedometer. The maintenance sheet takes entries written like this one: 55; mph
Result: 65; mph
